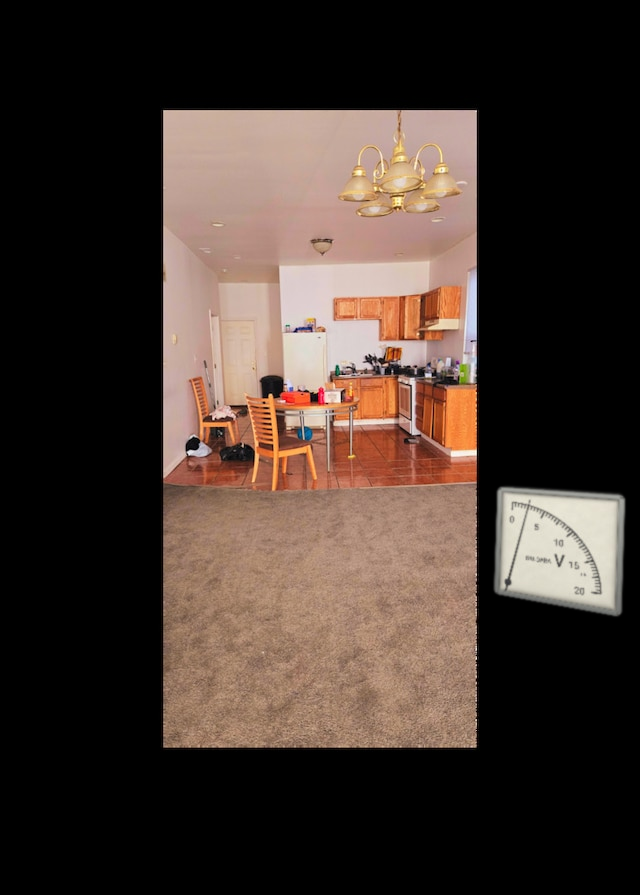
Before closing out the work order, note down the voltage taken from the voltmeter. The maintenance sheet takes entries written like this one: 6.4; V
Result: 2.5; V
